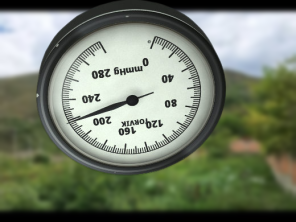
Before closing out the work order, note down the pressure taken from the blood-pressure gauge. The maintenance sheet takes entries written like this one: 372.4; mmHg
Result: 220; mmHg
